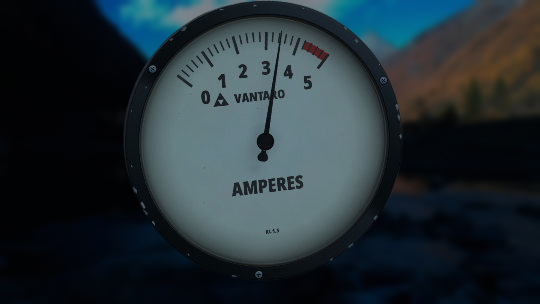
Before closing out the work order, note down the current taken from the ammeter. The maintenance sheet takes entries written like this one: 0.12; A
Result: 3.4; A
